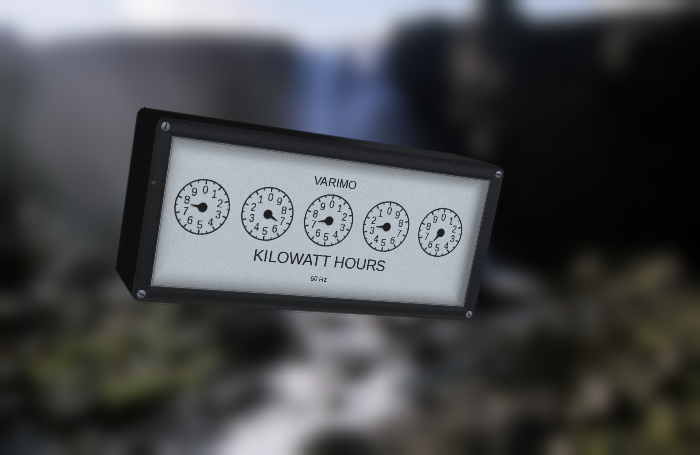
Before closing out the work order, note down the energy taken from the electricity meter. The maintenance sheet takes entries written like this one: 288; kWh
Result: 76726; kWh
